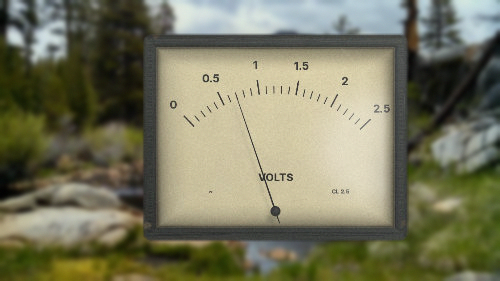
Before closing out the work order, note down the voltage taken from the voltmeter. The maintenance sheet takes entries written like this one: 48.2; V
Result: 0.7; V
